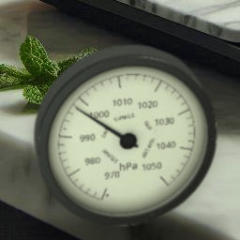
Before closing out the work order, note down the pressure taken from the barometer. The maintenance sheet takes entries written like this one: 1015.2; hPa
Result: 998; hPa
